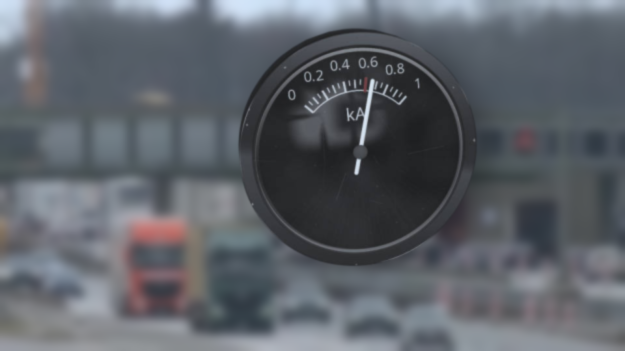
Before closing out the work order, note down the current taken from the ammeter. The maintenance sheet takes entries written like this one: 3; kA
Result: 0.65; kA
